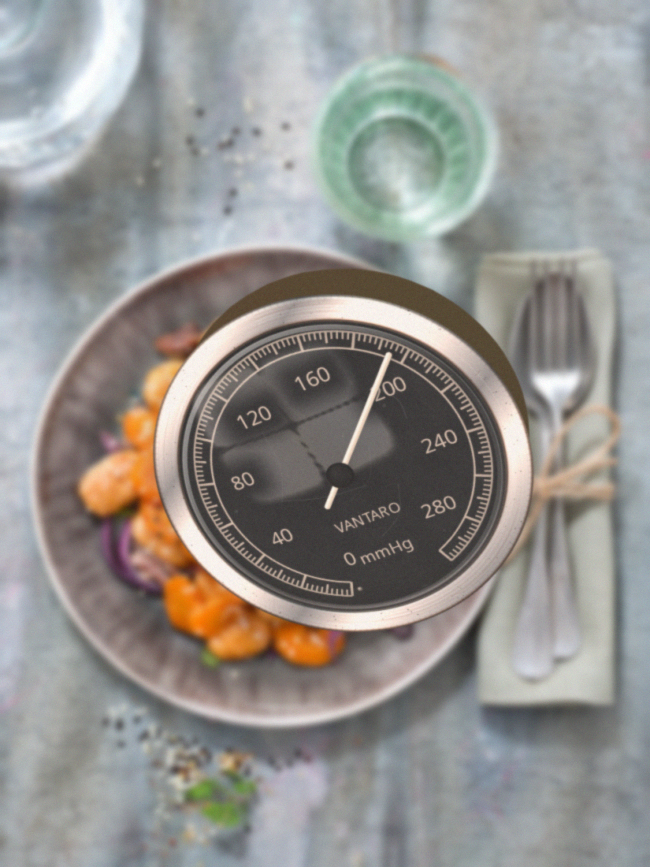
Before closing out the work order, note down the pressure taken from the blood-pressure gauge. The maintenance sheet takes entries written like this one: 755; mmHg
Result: 194; mmHg
